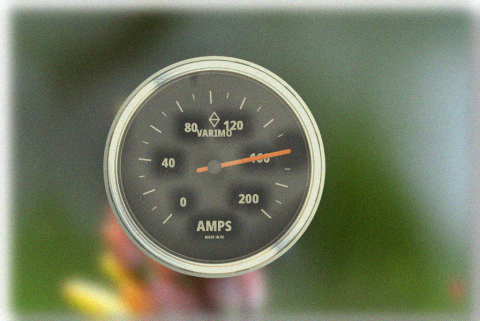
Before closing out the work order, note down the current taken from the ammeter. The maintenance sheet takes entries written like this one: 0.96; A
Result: 160; A
